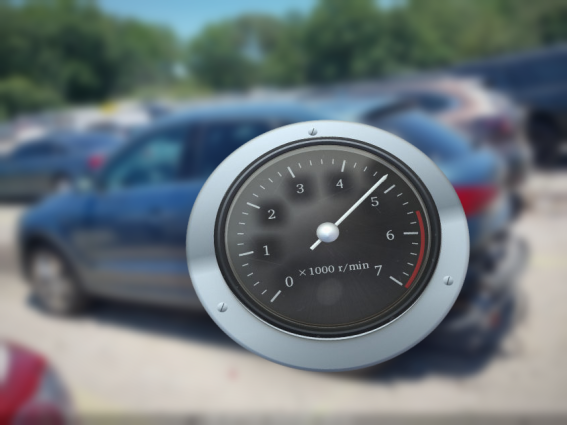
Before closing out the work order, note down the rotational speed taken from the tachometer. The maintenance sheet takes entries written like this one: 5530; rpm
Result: 4800; rpm
